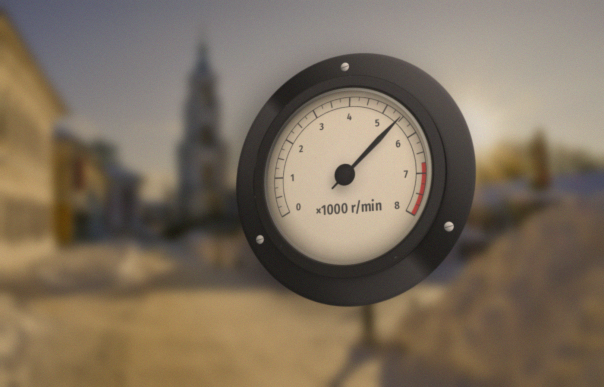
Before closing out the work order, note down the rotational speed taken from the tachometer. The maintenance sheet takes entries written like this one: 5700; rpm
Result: 5500; rpm
